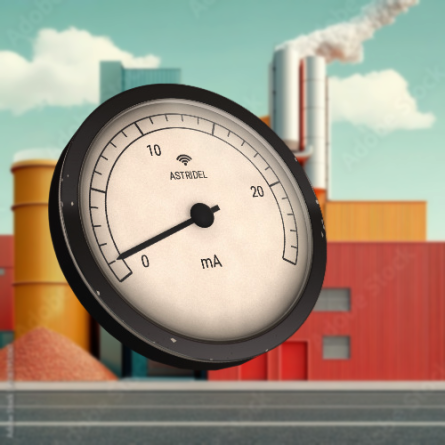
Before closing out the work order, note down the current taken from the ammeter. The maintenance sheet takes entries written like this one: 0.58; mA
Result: 1; mA
